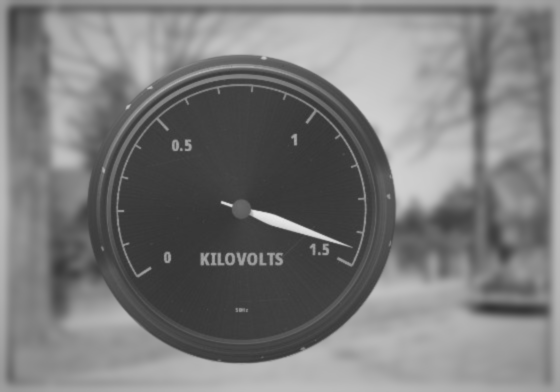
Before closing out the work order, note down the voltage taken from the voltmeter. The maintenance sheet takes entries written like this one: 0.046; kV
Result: 1.45; kV
